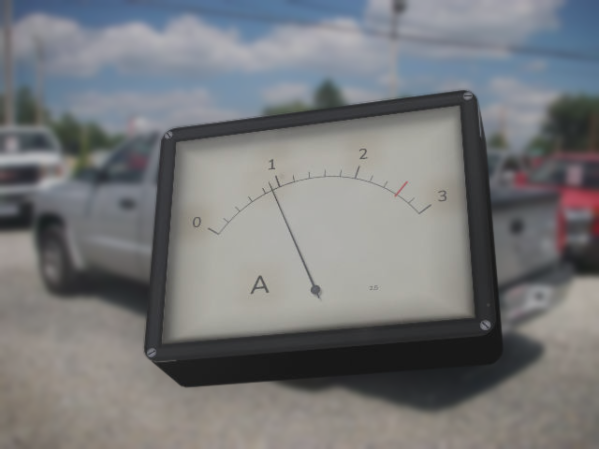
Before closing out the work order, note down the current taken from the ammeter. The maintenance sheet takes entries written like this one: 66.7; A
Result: 0.9; A
